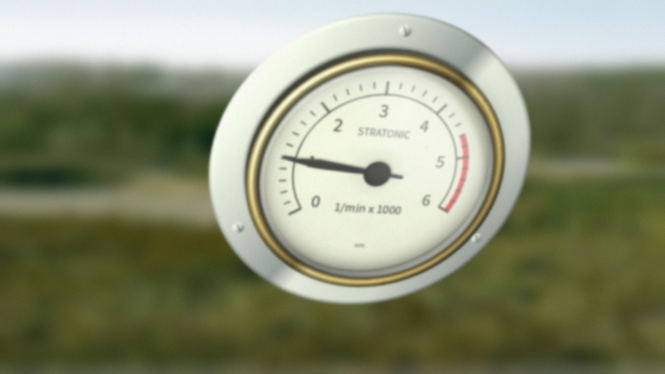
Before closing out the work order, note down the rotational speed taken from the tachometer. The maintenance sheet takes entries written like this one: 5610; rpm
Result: 1000; rpm
